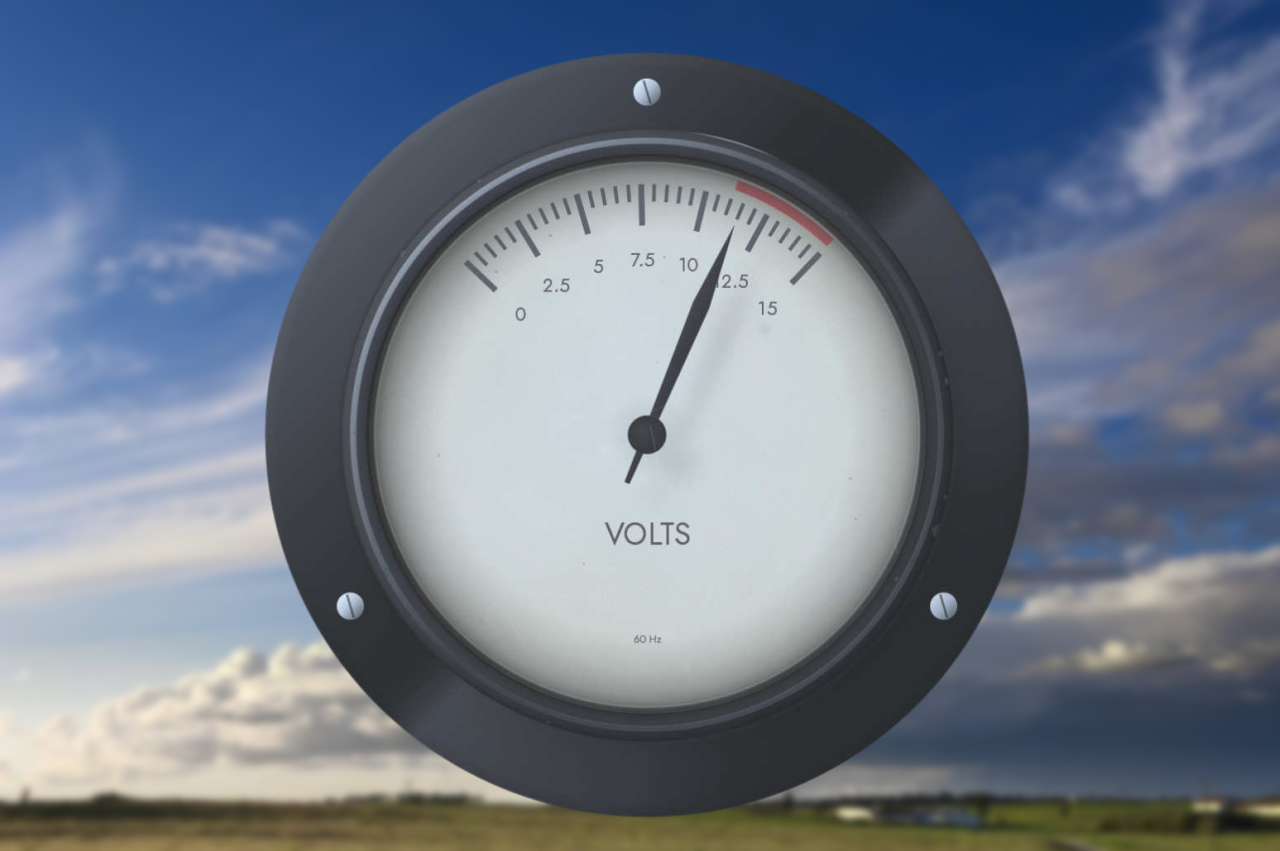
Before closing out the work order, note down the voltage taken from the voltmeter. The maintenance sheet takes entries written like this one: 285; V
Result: 11.5; V
